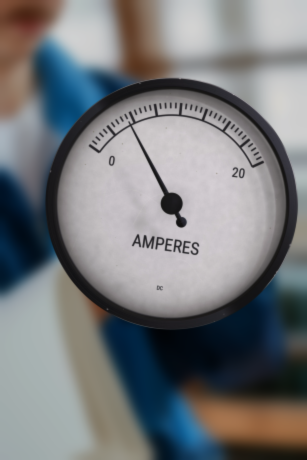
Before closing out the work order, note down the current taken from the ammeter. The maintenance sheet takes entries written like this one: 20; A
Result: 4.5; A
